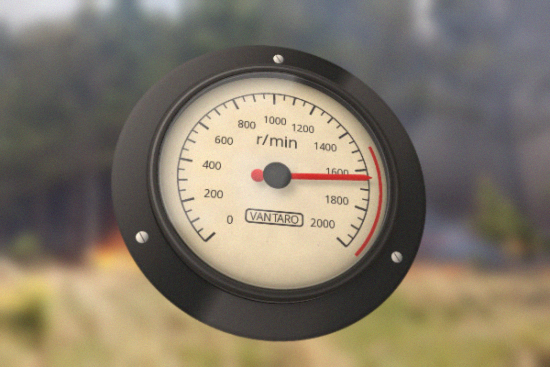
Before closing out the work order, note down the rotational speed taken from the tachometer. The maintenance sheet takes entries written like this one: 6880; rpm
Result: 1650; rpm
